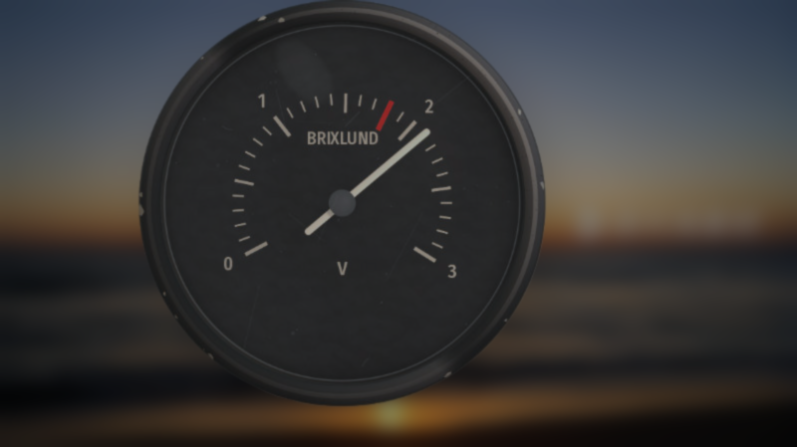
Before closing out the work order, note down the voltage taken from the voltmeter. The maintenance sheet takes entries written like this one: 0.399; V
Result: 2.1; V
